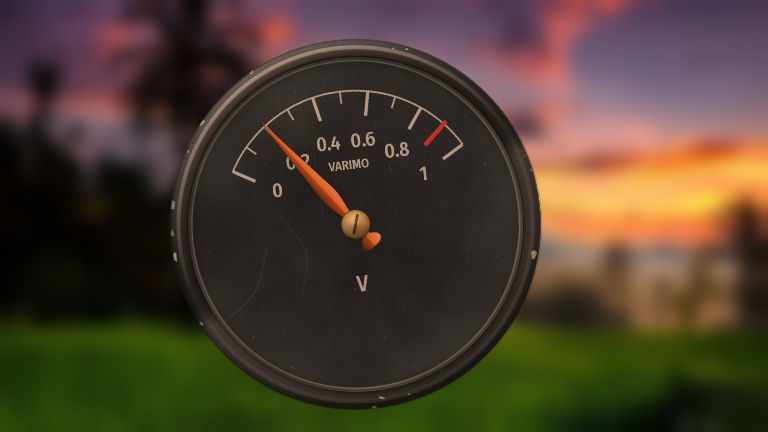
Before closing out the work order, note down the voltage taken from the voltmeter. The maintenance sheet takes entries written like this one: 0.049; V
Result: 0.2; V
